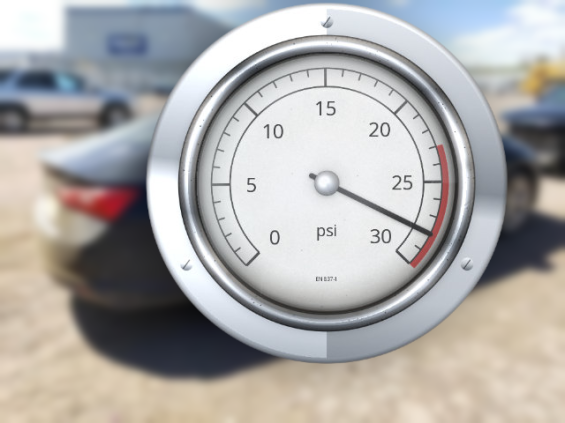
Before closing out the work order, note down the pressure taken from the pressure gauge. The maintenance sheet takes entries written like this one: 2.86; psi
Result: 28; psi
